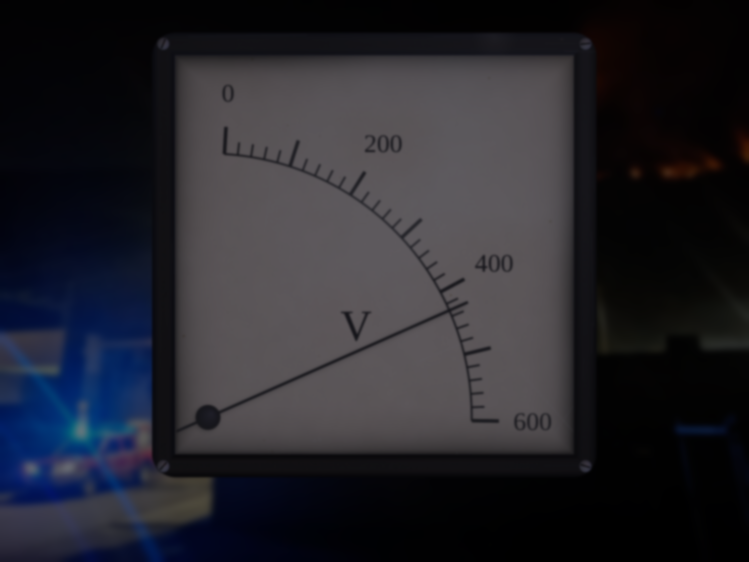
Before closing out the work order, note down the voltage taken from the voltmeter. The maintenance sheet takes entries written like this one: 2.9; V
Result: 430; V
